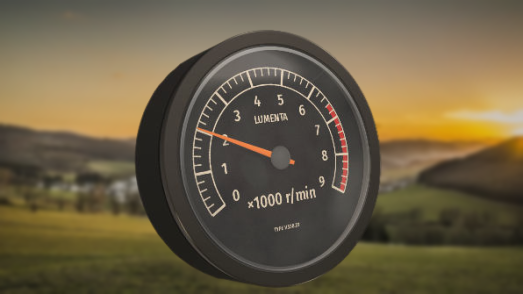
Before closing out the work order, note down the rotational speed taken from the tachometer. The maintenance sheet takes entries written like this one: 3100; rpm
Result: 2000; rpm
